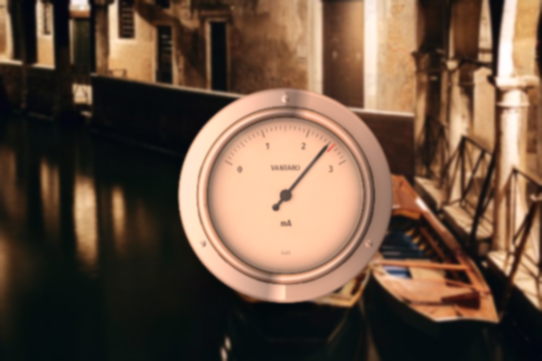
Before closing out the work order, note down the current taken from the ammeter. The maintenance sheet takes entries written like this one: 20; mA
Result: 2.5; mA
